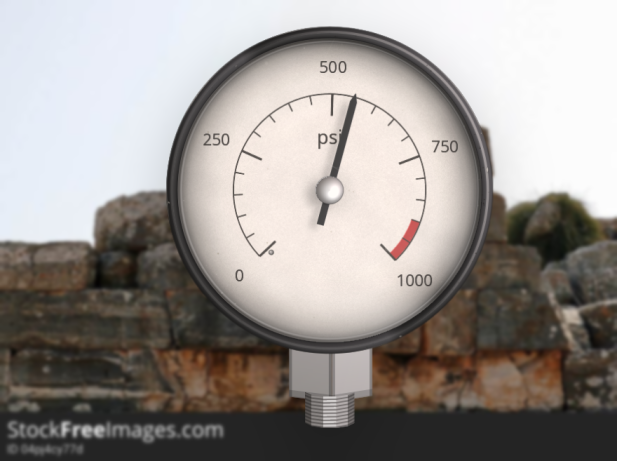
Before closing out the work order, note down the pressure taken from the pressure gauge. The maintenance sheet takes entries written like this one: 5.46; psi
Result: 550; psi
